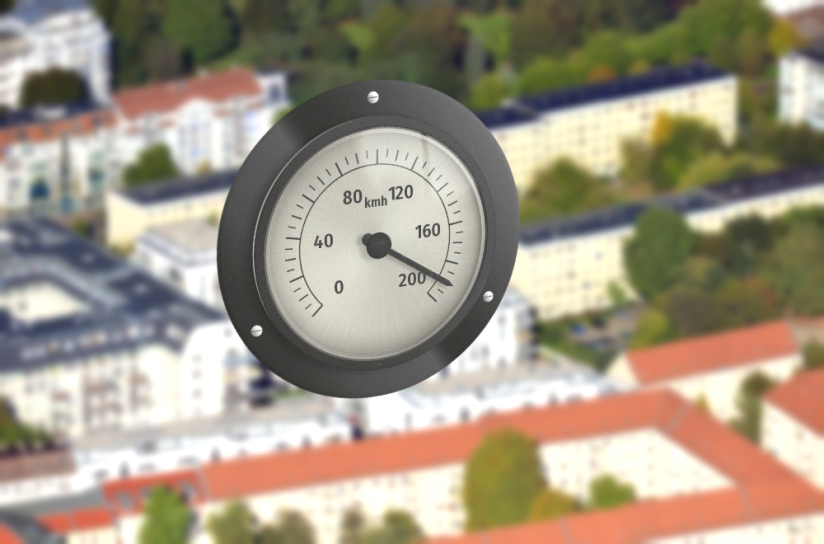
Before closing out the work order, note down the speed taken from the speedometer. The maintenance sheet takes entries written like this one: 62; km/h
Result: 190; km/h
